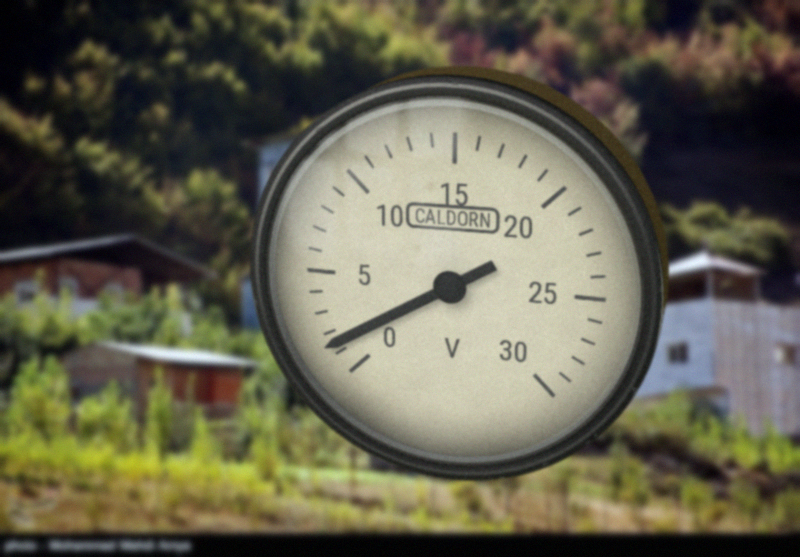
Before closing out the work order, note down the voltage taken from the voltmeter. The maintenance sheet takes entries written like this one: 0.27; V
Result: 1.5; V
